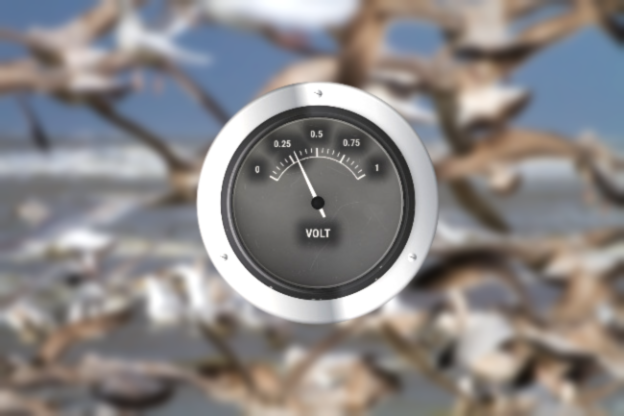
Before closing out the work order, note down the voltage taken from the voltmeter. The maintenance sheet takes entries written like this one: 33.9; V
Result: 0.3; V
